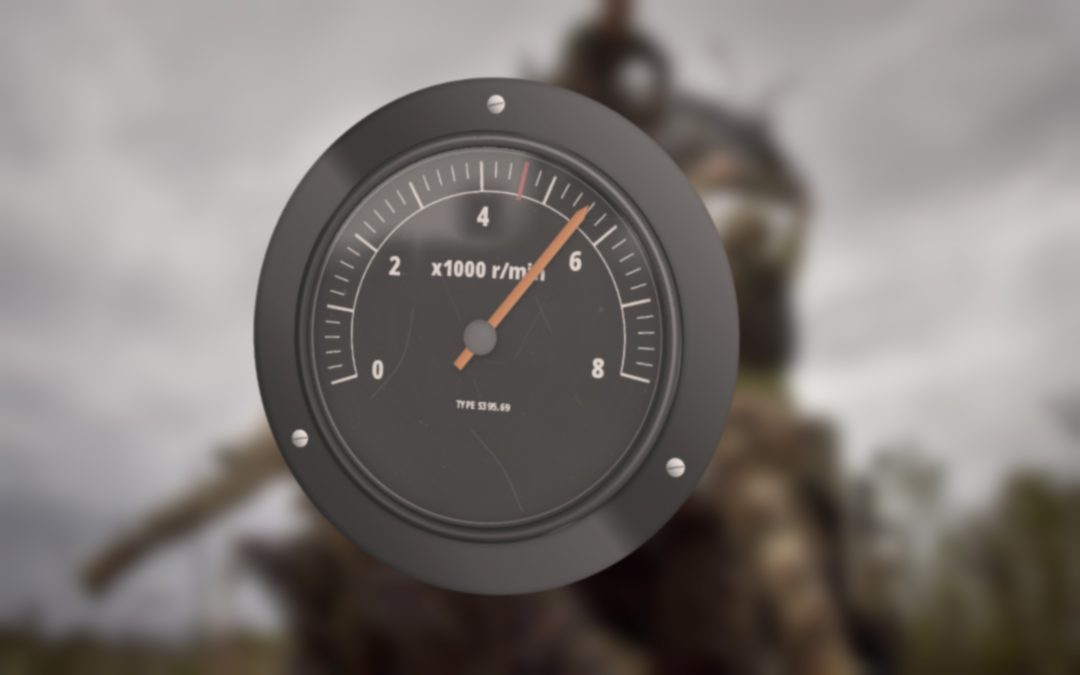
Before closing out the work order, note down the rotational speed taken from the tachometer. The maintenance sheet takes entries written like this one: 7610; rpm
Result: 5600; rpm
